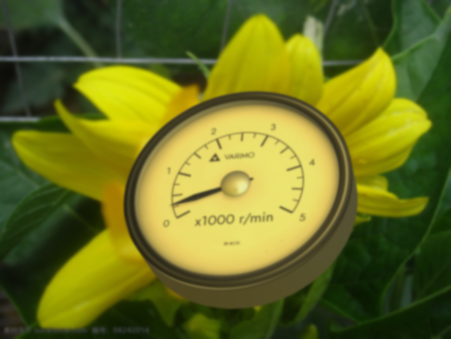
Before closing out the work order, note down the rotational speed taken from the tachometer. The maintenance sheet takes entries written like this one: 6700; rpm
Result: 250; rpm
